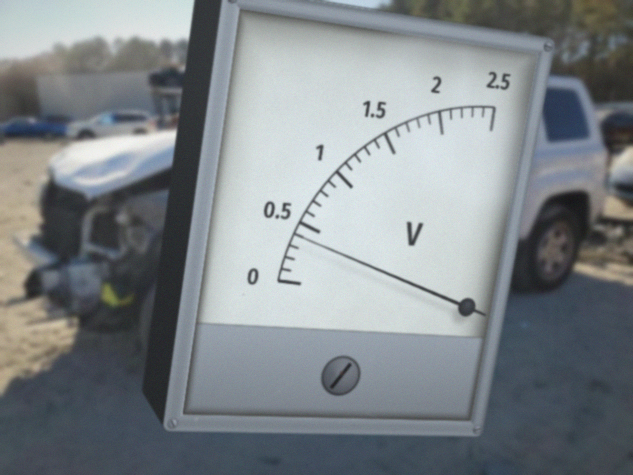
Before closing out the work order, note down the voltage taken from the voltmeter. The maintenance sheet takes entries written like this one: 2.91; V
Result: 0.4; V
